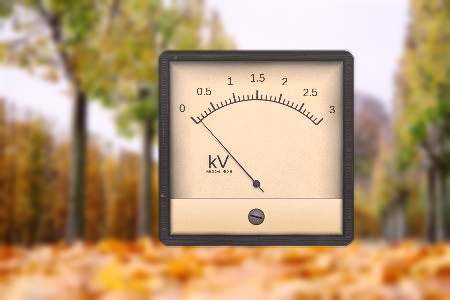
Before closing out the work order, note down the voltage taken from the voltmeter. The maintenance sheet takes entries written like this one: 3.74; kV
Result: 0.1; kV
